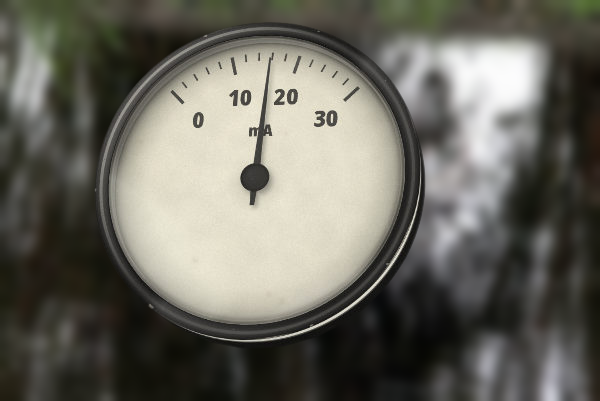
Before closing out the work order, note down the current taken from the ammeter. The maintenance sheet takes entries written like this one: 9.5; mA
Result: 16; mA
